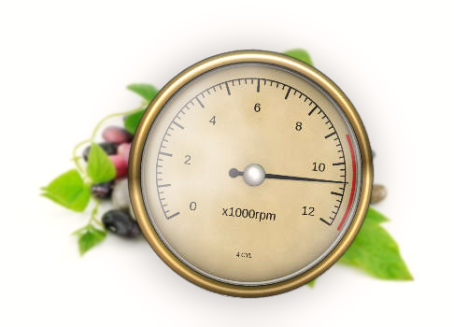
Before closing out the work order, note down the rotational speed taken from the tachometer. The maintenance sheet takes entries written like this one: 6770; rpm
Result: 10600; rpm
